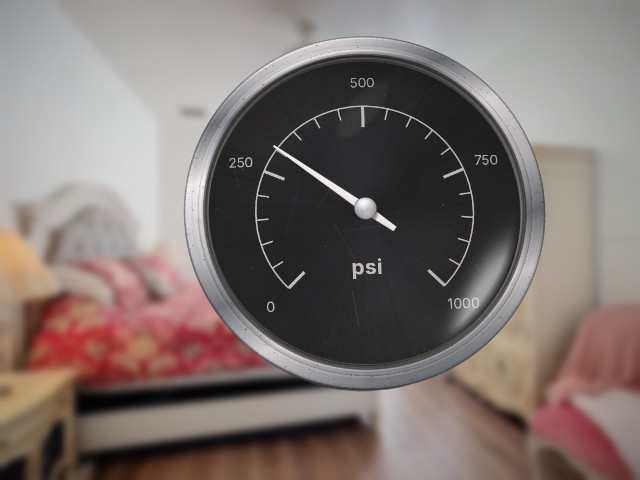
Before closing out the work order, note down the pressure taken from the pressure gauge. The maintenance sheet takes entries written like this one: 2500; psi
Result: 300; psi
